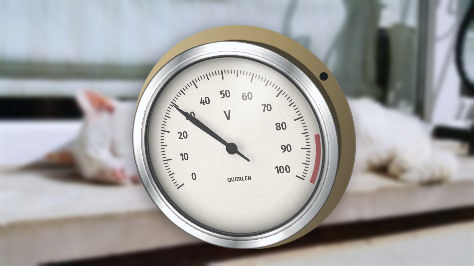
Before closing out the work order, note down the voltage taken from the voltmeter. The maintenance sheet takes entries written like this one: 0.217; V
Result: 30; V
